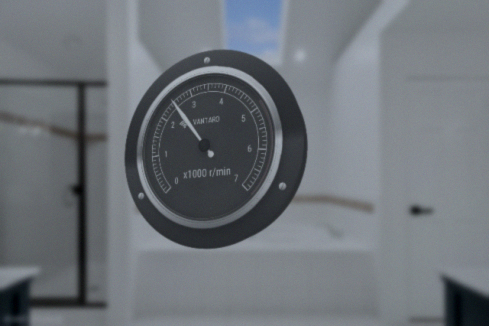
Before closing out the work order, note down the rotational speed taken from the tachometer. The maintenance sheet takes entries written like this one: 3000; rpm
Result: 2500; rpm
